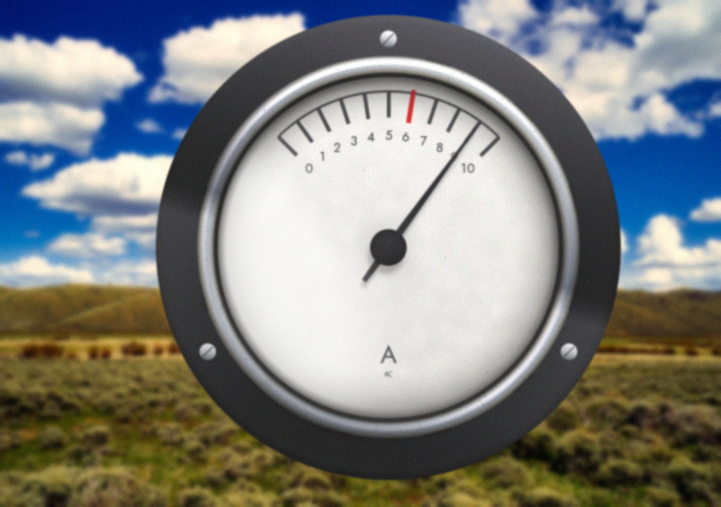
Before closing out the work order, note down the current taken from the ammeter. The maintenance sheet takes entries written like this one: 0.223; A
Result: 9; A
